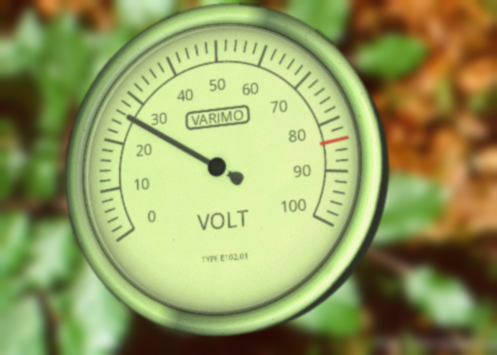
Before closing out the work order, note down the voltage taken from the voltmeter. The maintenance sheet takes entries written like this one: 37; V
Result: 26; V
